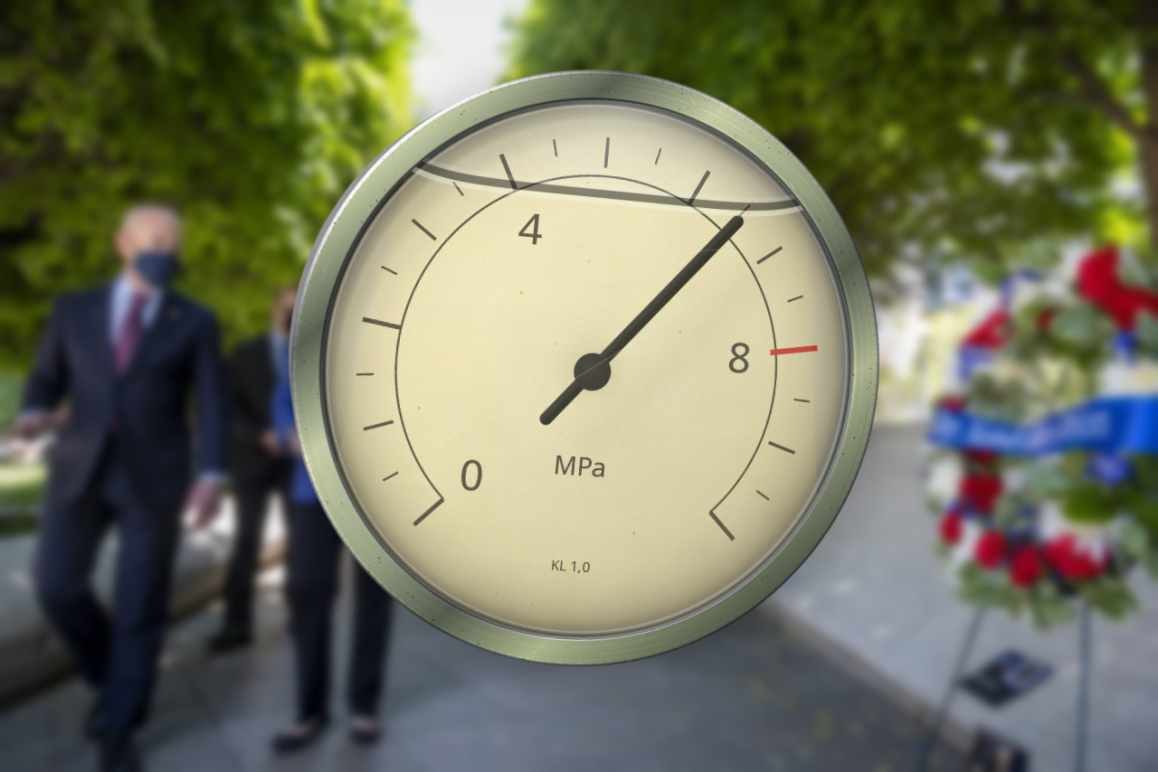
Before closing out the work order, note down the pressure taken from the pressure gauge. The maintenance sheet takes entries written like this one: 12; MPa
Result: 6.5; MPa
